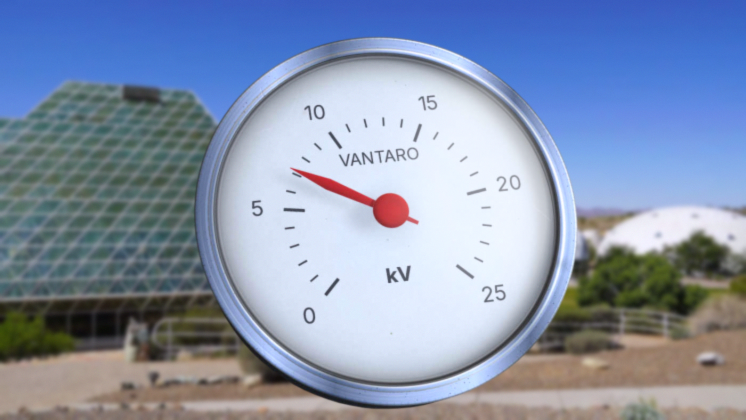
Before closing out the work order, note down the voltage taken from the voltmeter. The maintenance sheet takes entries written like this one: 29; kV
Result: 7; kV
